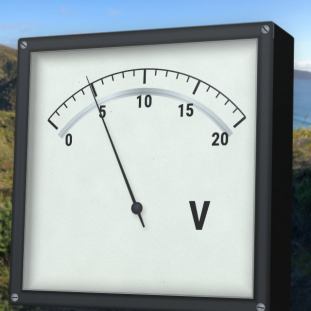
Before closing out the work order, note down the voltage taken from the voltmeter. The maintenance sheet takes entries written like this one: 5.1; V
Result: 5; V
